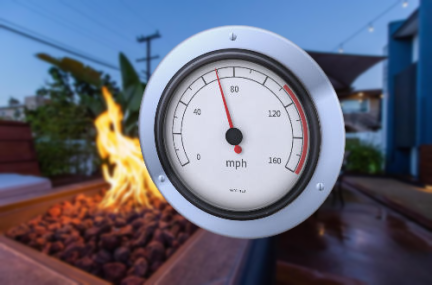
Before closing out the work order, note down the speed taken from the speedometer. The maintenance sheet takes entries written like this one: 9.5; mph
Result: 70; mph
